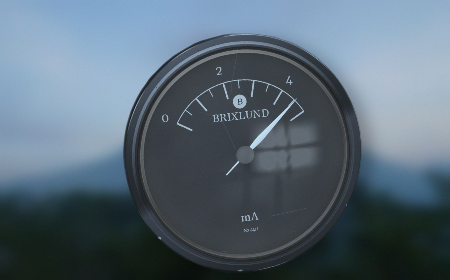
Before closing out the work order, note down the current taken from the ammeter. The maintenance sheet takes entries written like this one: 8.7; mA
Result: 4.5; mA
